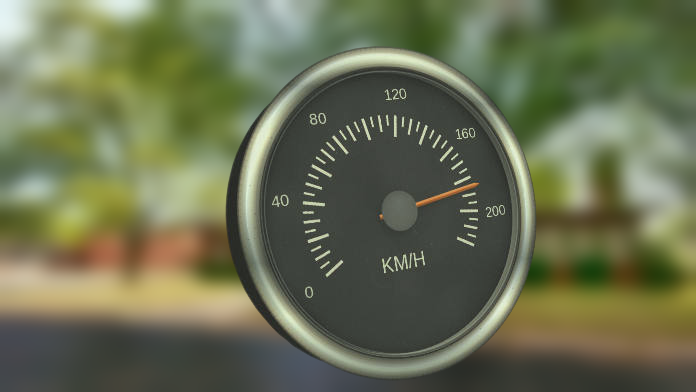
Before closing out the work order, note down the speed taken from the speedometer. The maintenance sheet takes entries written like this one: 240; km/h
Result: 185; km/h
